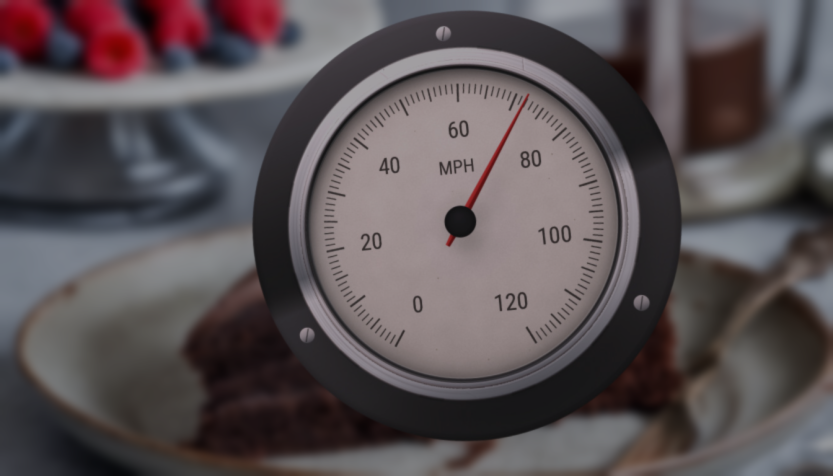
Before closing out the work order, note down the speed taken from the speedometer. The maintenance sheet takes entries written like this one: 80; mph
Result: 72; mph
